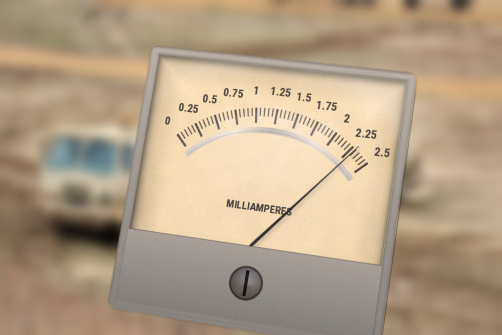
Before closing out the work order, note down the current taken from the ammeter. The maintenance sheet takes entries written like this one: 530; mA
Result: 2.3; mA
